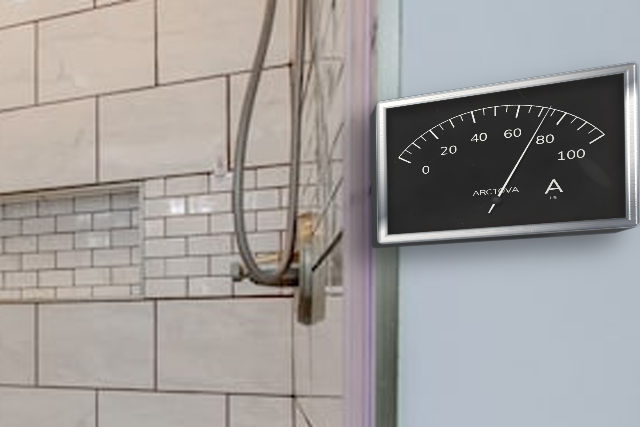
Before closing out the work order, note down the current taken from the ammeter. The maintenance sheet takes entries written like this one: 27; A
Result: 72.5; A
